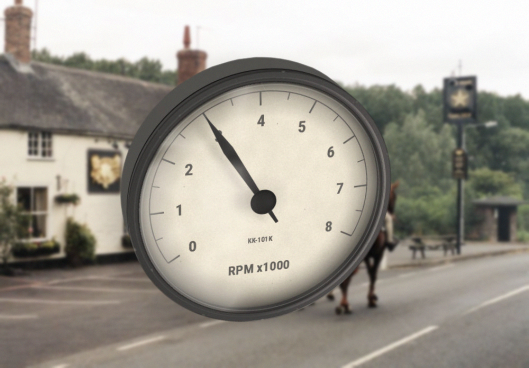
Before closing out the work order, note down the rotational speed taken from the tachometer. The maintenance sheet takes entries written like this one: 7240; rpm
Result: 3000; rpm
